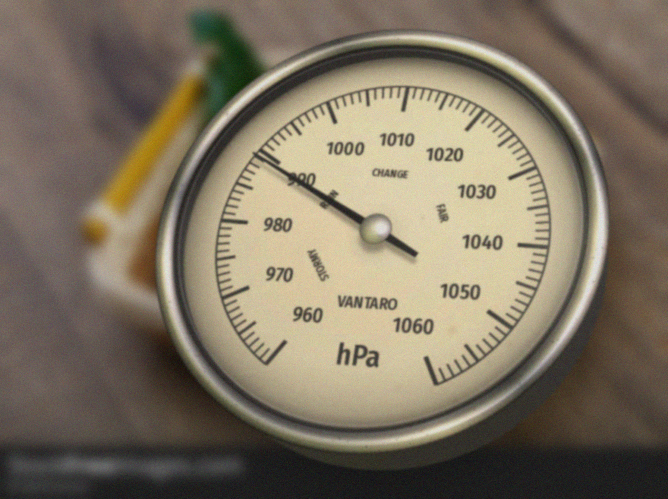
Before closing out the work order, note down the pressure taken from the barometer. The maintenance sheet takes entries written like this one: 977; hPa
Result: 989; hPa
